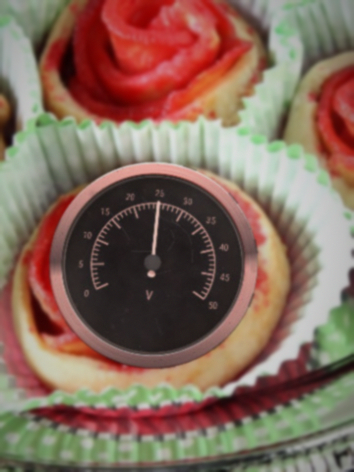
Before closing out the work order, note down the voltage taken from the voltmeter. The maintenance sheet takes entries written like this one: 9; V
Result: 25; V
